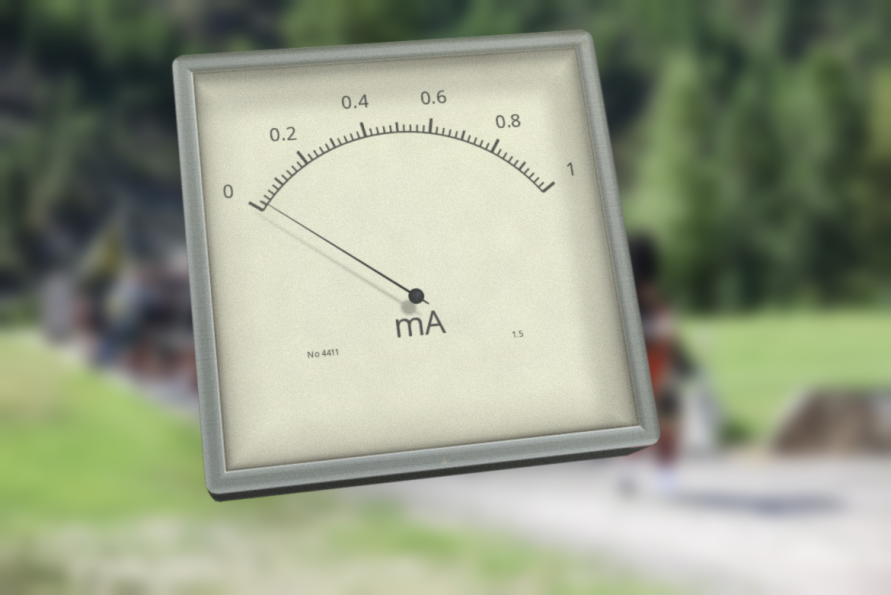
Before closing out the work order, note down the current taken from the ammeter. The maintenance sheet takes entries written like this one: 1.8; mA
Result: 0.02; mA
